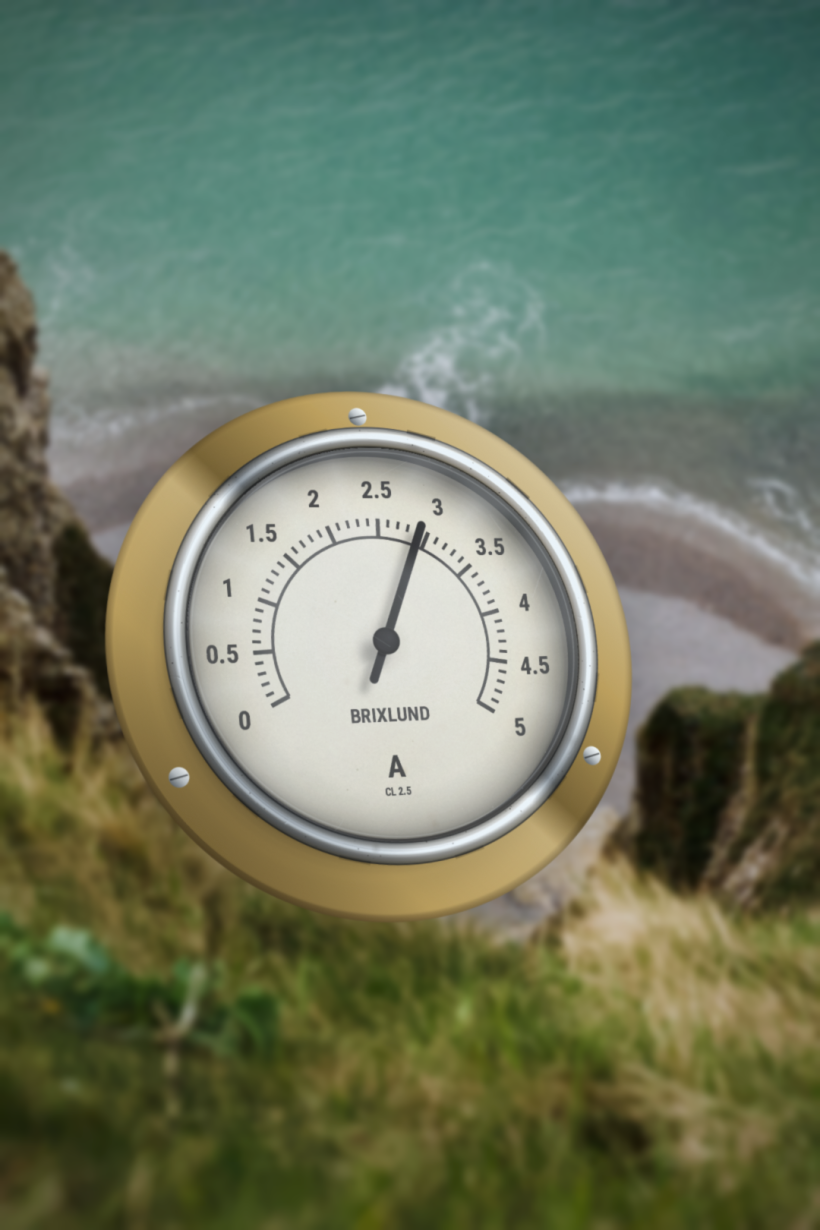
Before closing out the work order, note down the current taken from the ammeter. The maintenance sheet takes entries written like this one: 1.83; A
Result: 2.9; A
